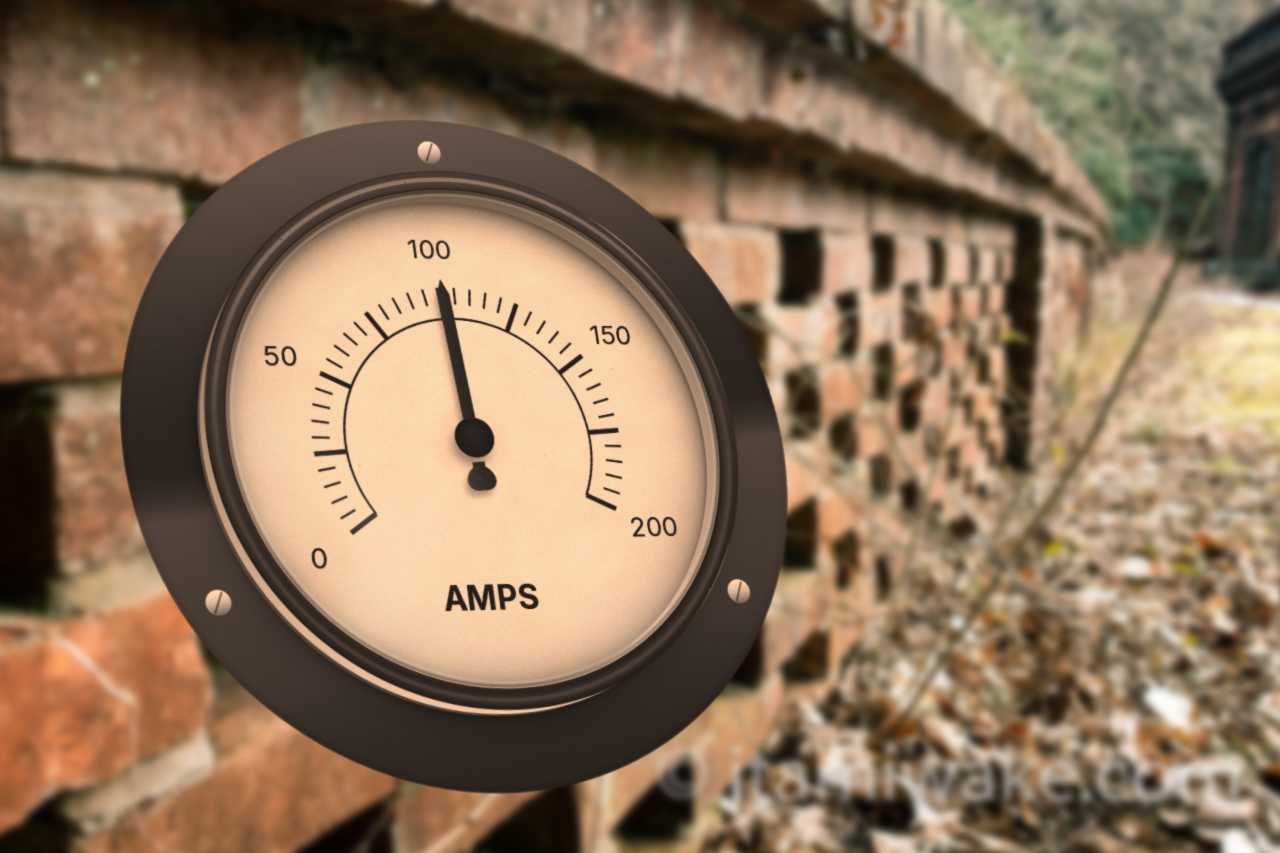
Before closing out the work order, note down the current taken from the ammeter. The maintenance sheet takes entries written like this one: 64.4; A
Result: 100; A
